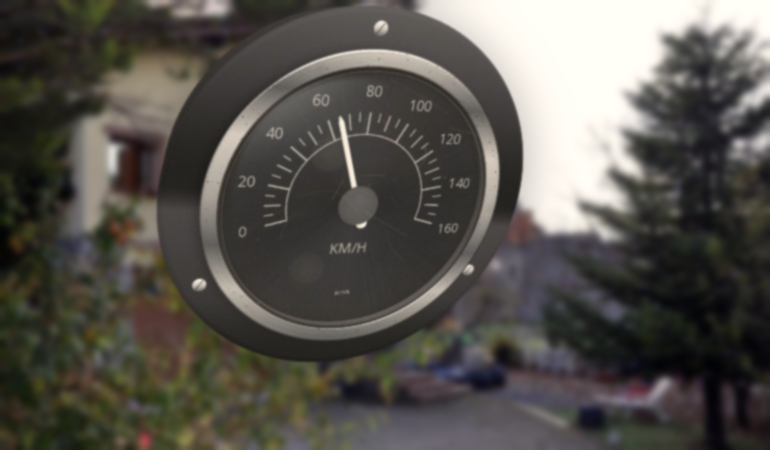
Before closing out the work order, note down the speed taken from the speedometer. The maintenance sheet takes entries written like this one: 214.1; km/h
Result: 65; km/h
